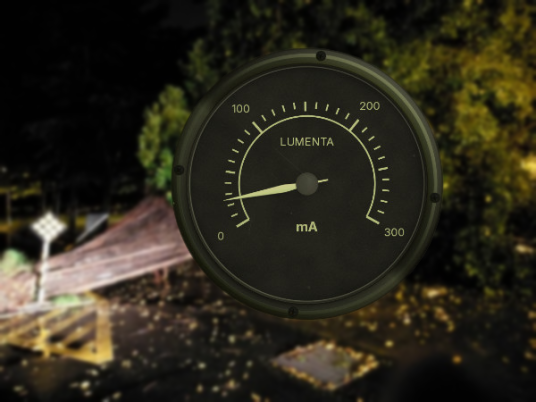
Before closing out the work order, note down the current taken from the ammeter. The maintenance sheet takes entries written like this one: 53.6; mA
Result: 25; mA
